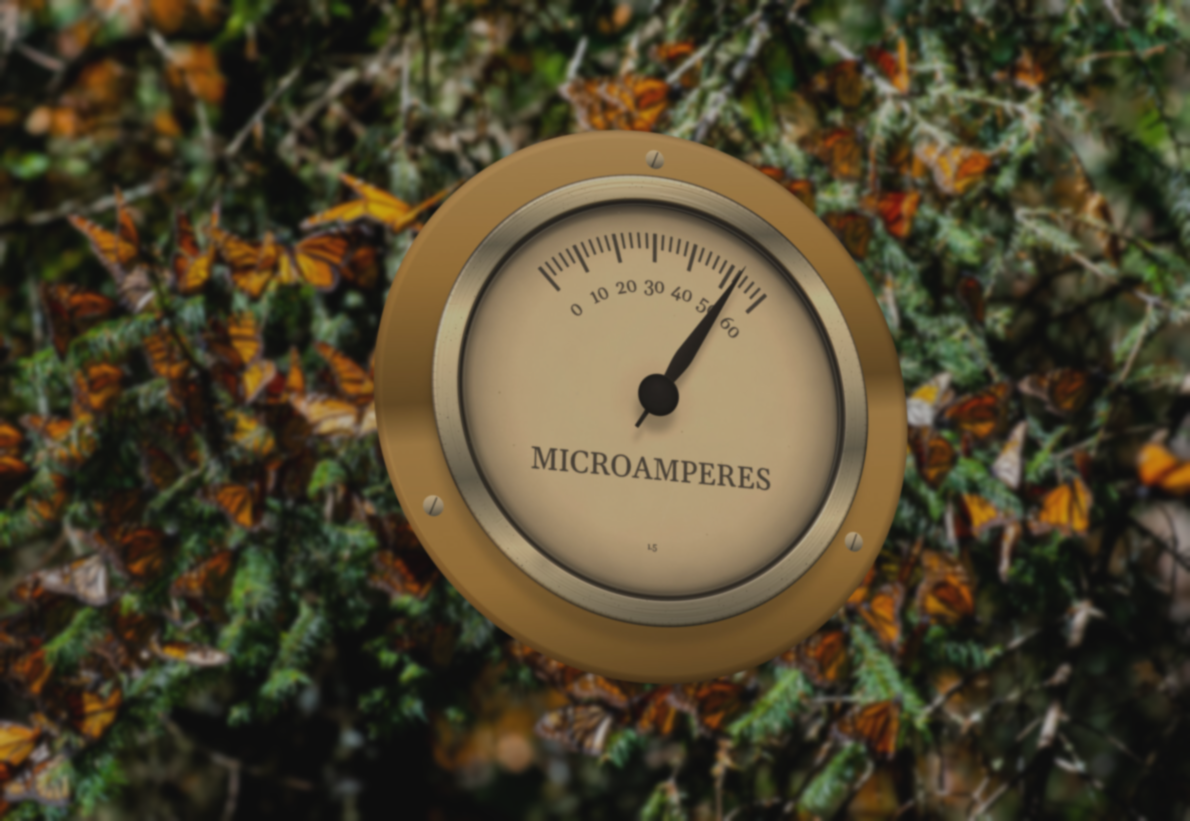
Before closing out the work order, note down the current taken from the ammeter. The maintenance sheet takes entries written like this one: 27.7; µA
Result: 52; µA
